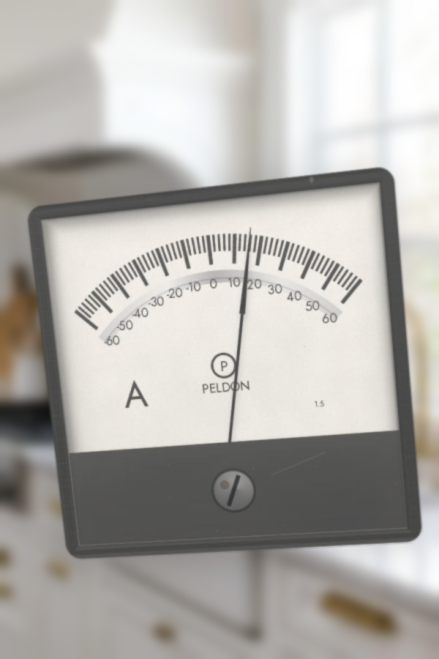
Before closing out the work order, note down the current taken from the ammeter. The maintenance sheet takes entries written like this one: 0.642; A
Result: 16; A
